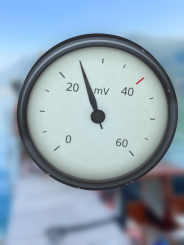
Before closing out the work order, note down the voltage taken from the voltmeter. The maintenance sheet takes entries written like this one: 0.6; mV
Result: 25; mV
